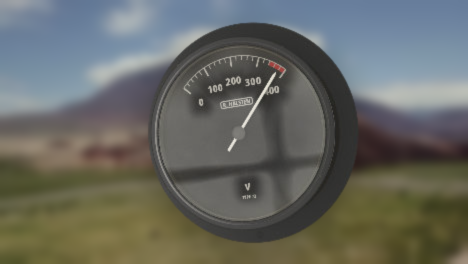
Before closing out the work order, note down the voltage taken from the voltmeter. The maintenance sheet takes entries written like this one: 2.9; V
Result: 380; V
